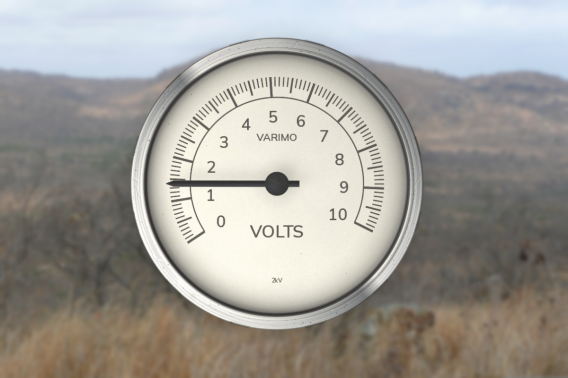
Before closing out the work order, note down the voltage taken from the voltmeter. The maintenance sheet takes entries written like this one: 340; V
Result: 1.4; V
